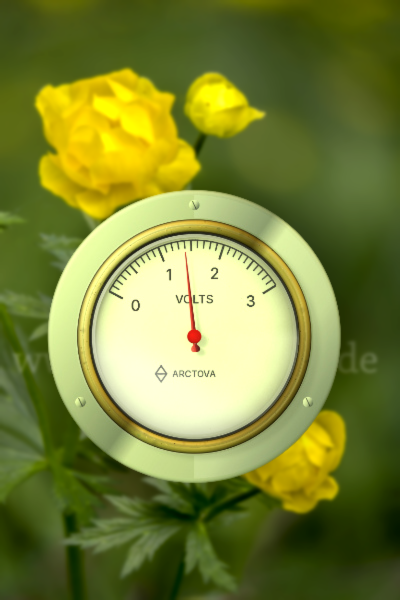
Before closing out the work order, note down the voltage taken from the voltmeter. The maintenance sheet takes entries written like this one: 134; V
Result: 1.4; V
